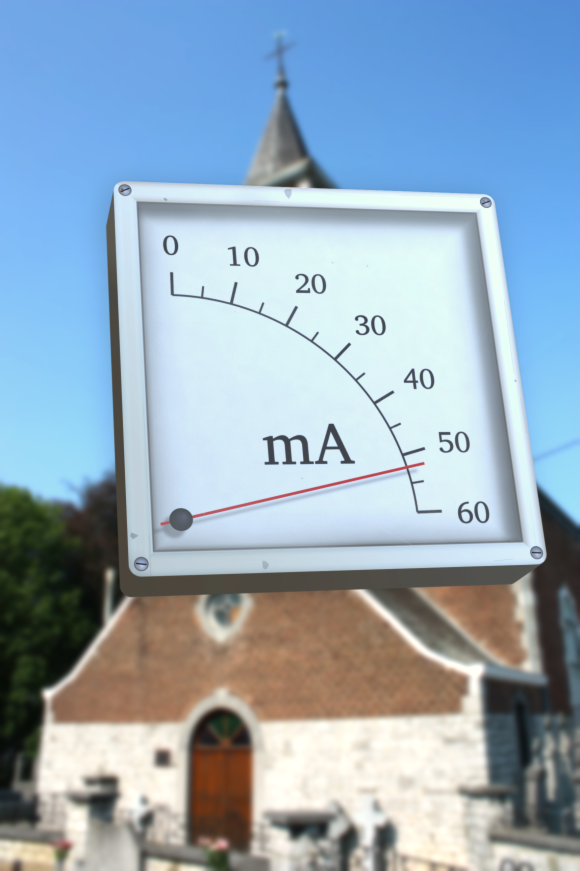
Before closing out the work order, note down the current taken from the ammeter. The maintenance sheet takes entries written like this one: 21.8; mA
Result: 52.5; mA
